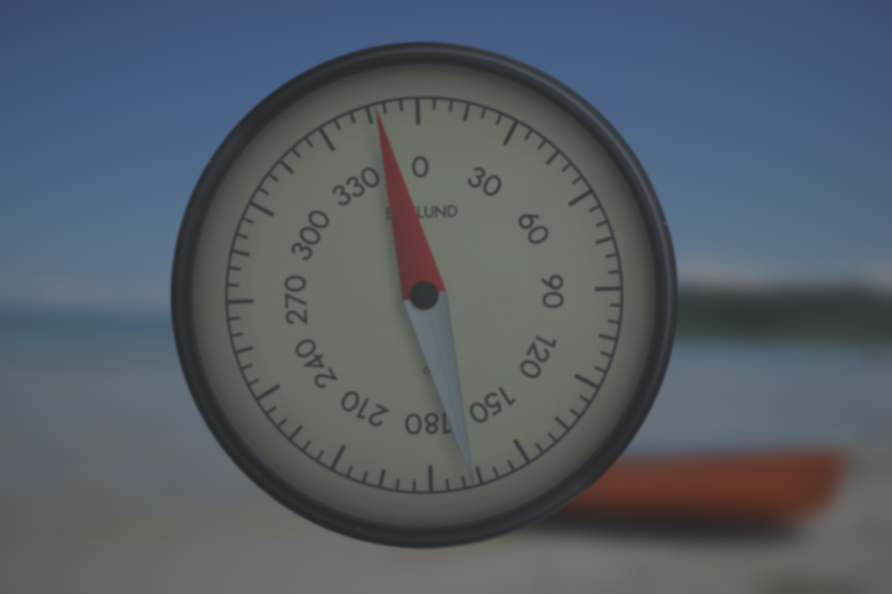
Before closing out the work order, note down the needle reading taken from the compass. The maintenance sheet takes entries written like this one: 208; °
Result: 347.5; °
